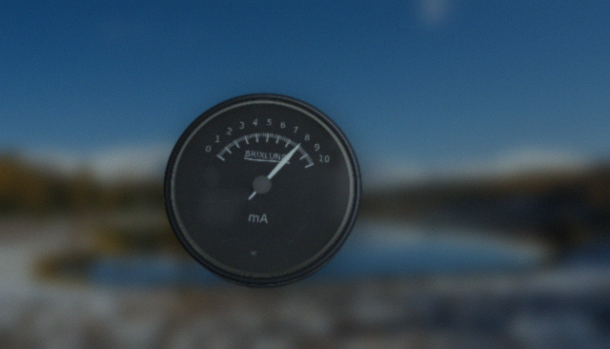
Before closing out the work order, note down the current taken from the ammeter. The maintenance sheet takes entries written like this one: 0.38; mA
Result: 8; mA
